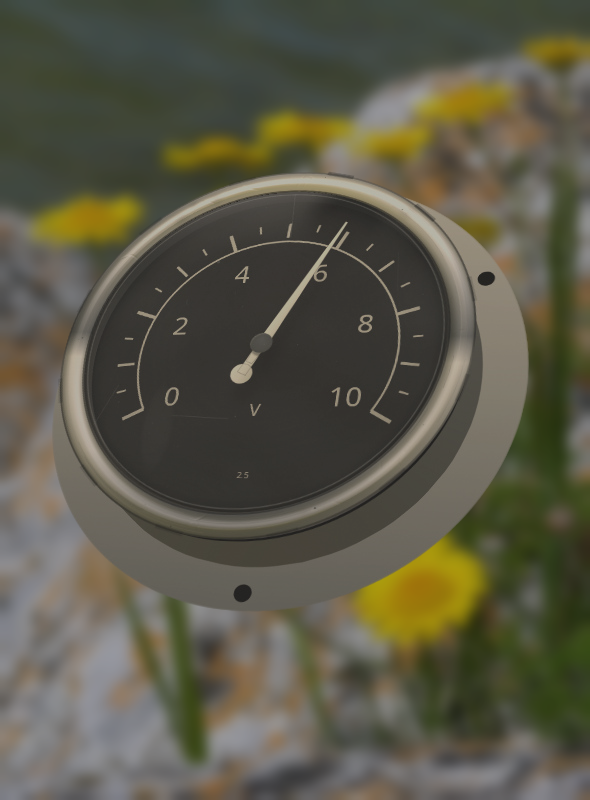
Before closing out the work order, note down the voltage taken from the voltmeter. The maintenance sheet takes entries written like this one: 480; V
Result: 6; V
